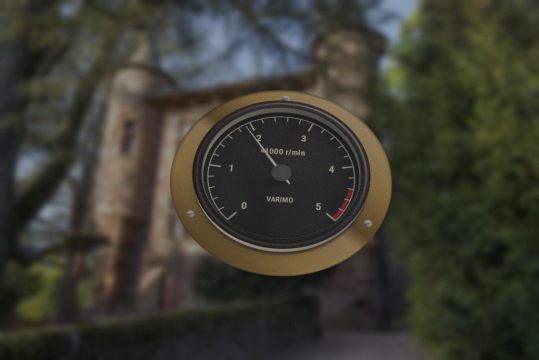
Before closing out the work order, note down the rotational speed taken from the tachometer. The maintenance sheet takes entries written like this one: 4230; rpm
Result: 1900; rpm
